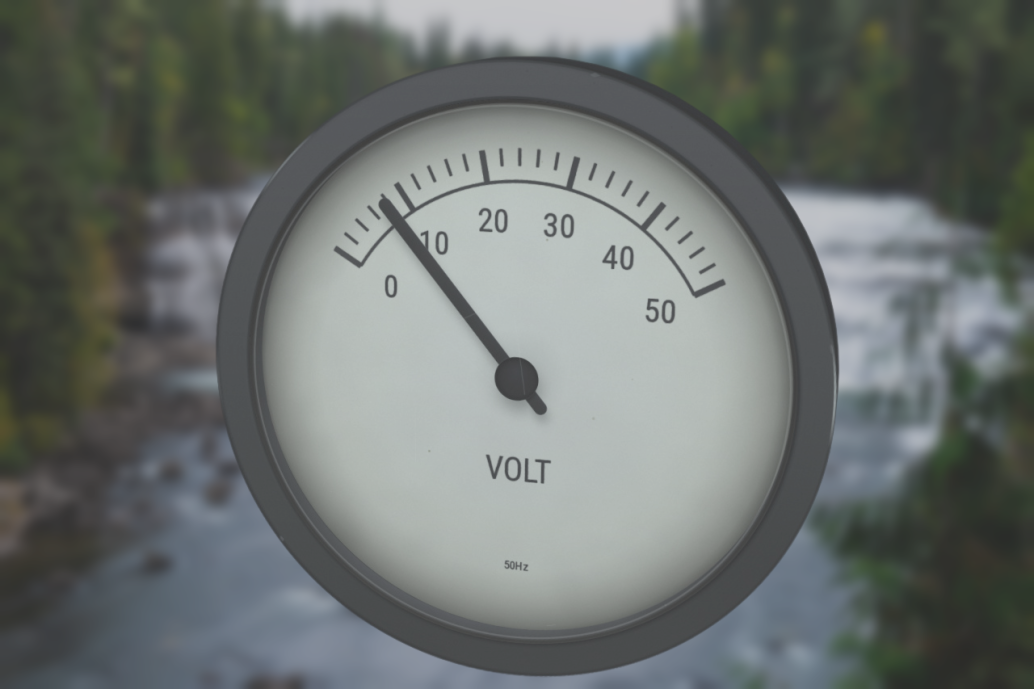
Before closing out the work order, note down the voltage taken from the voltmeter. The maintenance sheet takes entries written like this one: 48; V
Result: 8; V
